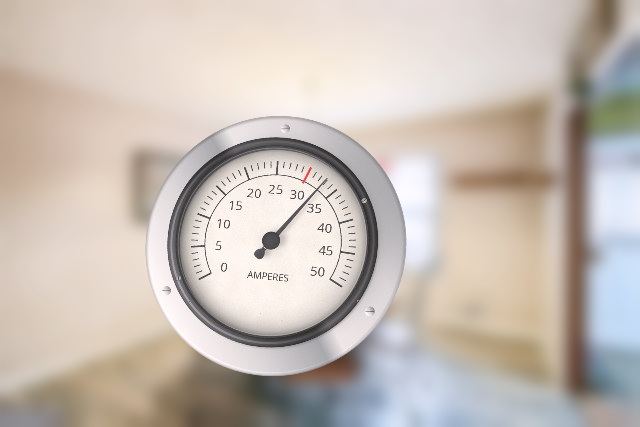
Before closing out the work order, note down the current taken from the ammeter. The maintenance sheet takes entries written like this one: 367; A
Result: 33; A
